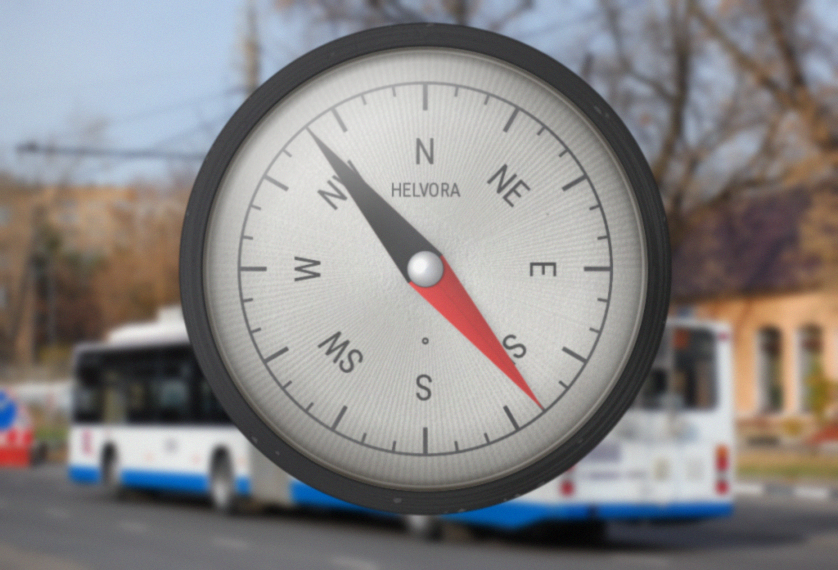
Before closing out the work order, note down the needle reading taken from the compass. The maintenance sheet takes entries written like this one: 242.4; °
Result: 140; °
